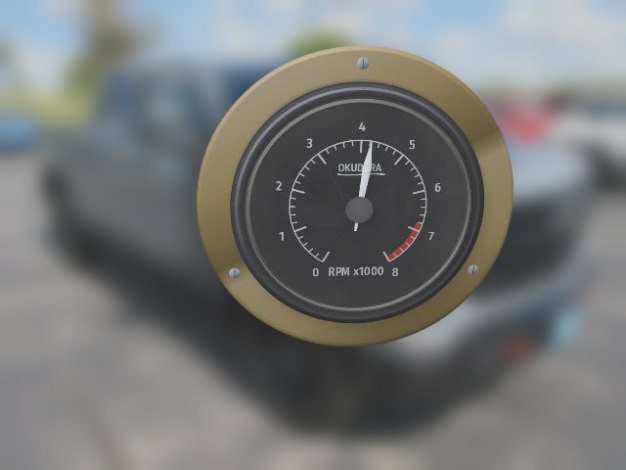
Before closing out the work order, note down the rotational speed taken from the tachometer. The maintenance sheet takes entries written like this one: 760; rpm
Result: 4200; rpm
